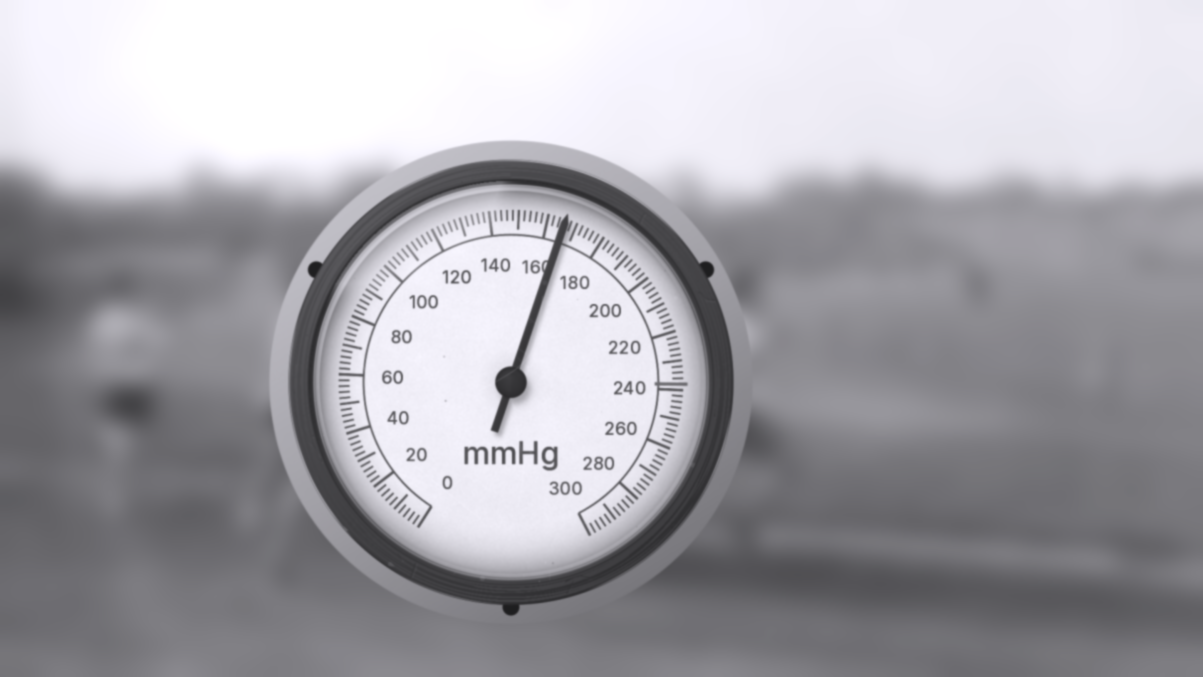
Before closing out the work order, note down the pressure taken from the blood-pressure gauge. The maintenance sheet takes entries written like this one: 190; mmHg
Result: 166; mmHg
